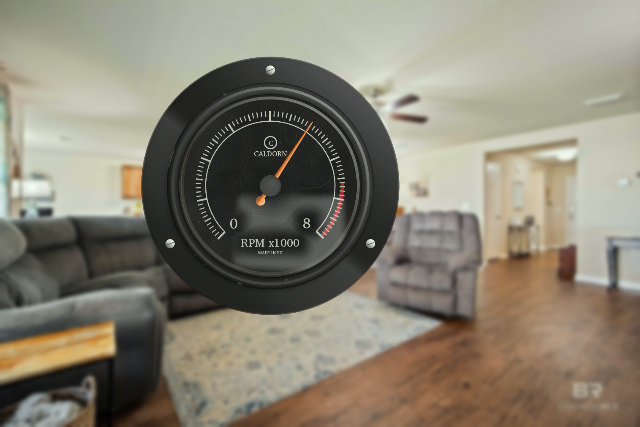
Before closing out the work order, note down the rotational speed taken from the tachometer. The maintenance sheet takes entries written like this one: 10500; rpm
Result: 5000; rpm
